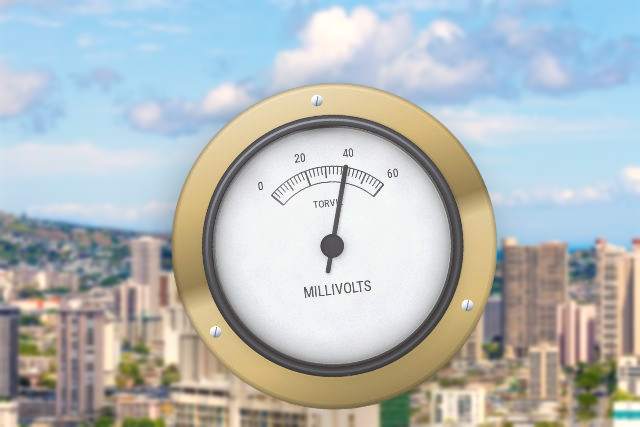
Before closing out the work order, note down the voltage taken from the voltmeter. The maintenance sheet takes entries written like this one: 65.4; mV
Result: 40; mV
